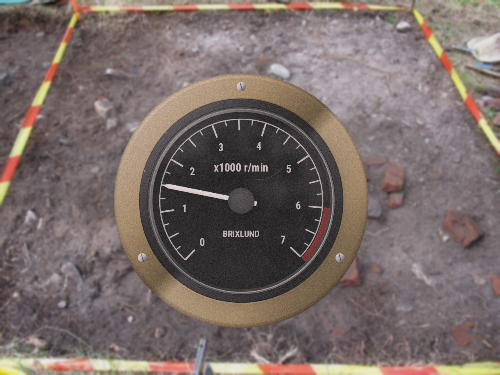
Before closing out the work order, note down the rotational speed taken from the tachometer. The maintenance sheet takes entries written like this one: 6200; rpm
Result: 1500; rpm
